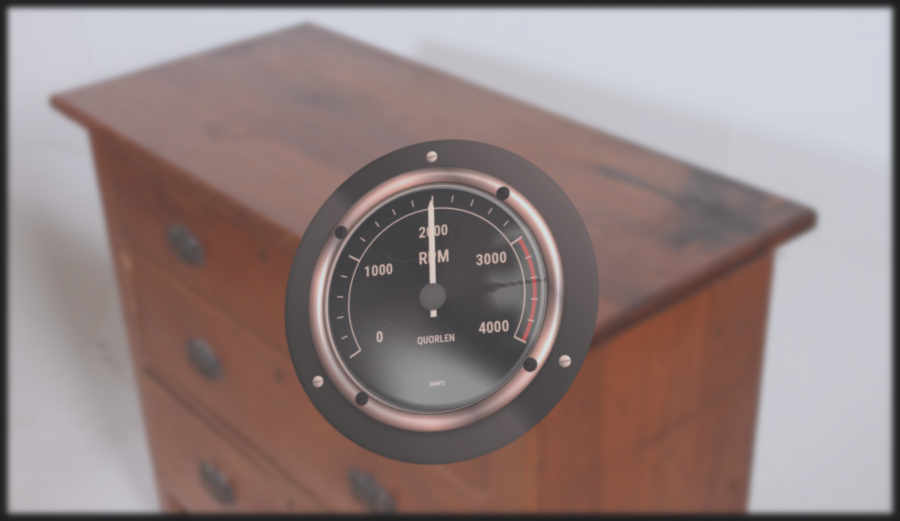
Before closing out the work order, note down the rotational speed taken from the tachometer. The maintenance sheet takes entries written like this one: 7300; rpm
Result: 2000; rpm
